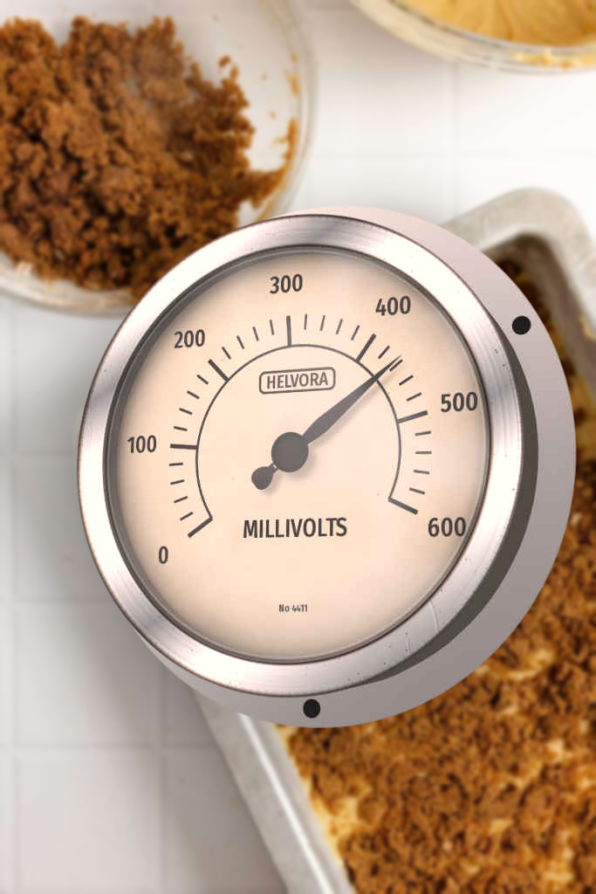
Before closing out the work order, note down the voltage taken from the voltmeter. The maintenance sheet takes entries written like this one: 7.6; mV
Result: 440; mV
